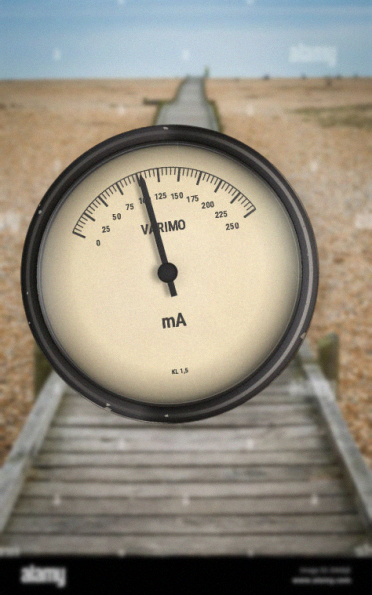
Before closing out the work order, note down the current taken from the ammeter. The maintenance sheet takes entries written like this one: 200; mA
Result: 105; mA
